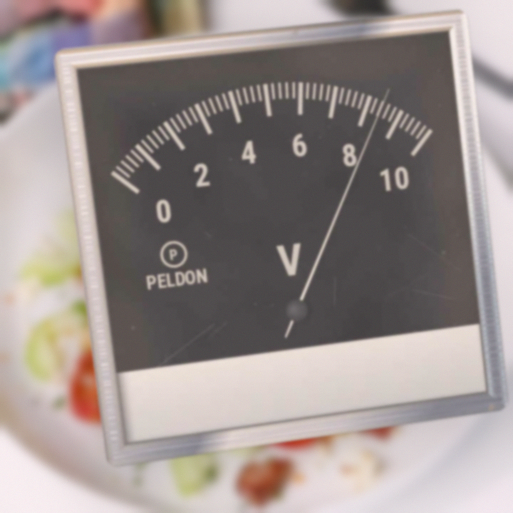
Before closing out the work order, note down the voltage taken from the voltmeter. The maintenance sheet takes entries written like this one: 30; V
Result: 8.4; V
